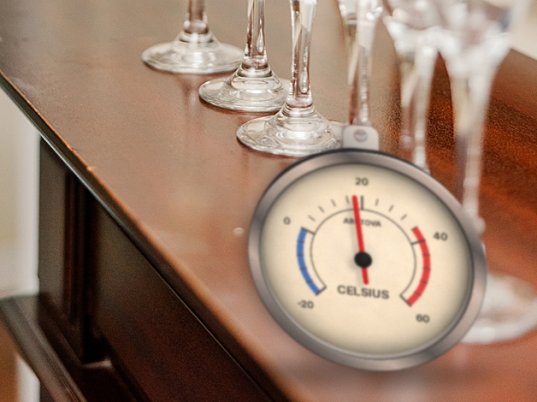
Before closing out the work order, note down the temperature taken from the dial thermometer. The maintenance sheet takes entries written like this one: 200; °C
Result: 18; °C
